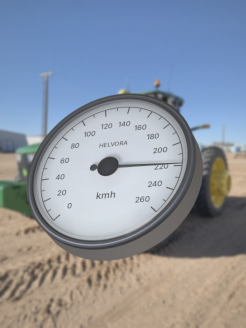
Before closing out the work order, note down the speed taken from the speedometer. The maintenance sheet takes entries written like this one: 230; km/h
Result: 220; km/h
